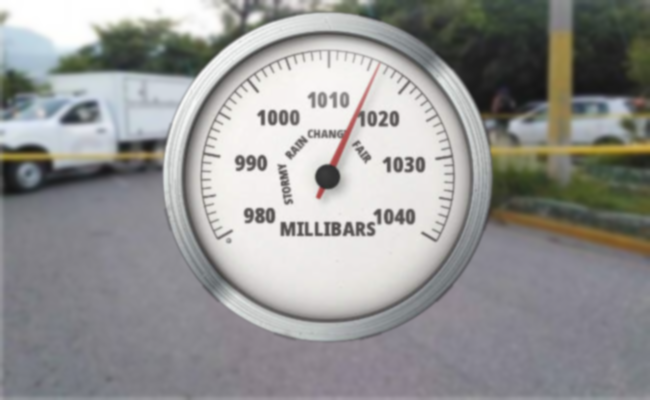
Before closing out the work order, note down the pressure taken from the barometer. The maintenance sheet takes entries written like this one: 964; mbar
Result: 1016; mbar
